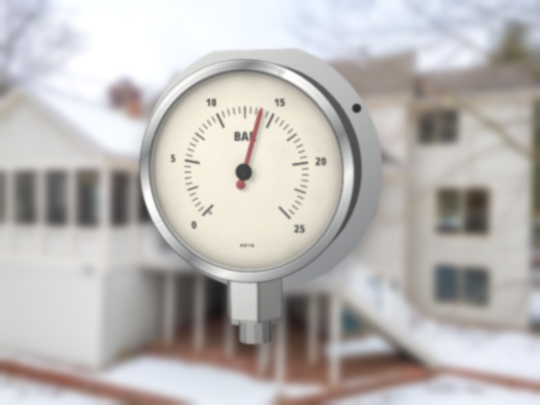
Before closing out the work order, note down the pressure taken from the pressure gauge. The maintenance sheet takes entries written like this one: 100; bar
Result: 14; bar
